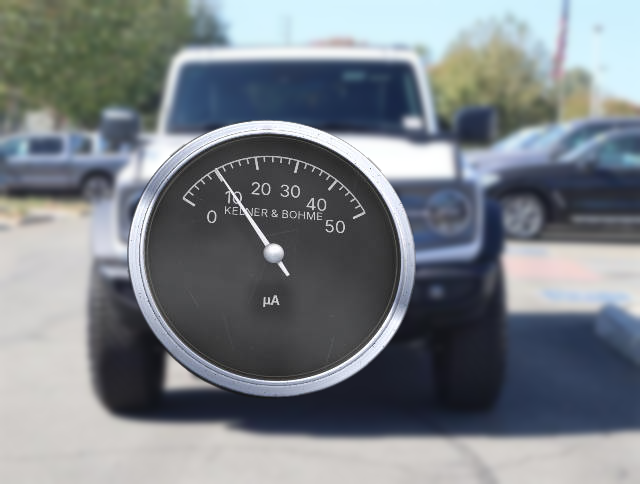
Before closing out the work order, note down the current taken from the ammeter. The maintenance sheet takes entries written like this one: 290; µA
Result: 10; µA
